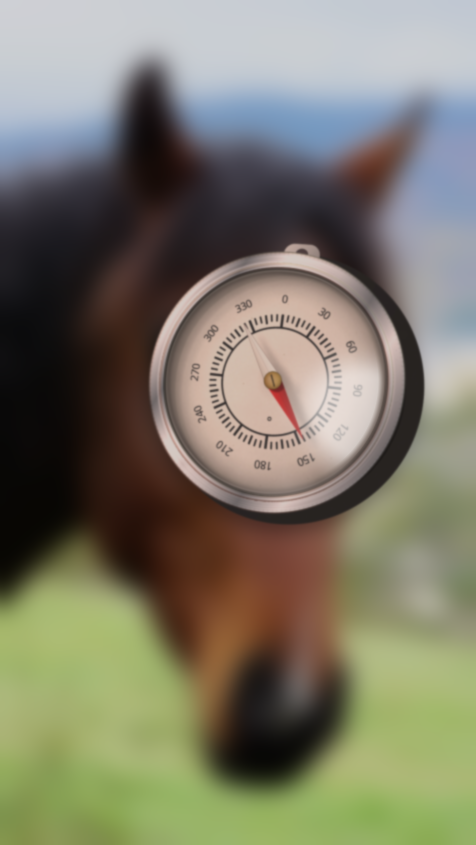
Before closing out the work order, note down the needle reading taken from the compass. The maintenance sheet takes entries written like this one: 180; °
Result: 145; °
